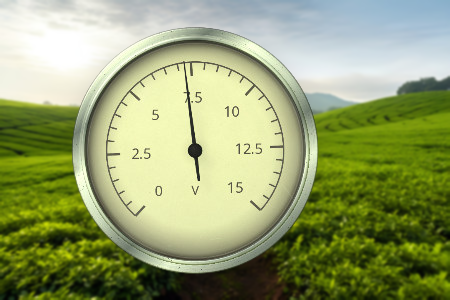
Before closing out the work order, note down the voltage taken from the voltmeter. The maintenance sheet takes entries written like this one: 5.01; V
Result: 7.25; V
